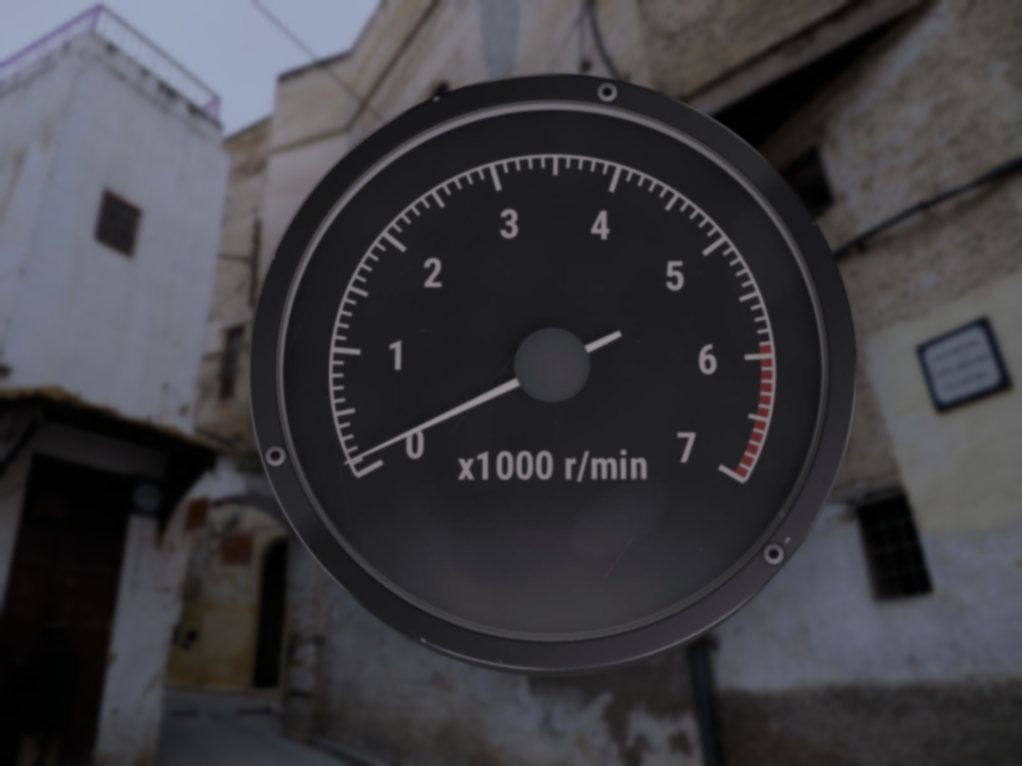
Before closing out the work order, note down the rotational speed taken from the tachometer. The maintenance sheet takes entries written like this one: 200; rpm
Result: 100; rpm
